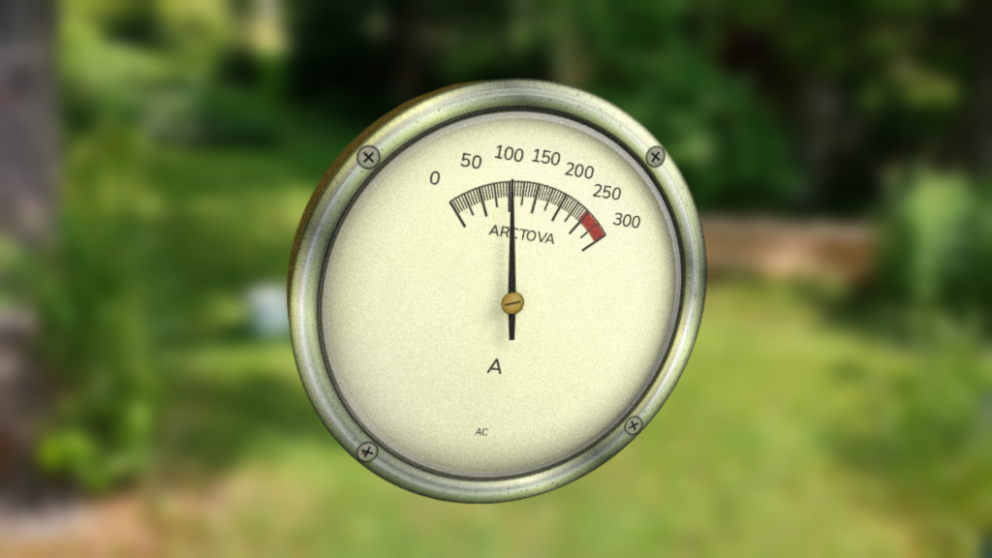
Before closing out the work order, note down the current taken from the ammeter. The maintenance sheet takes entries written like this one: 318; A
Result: 100; A
